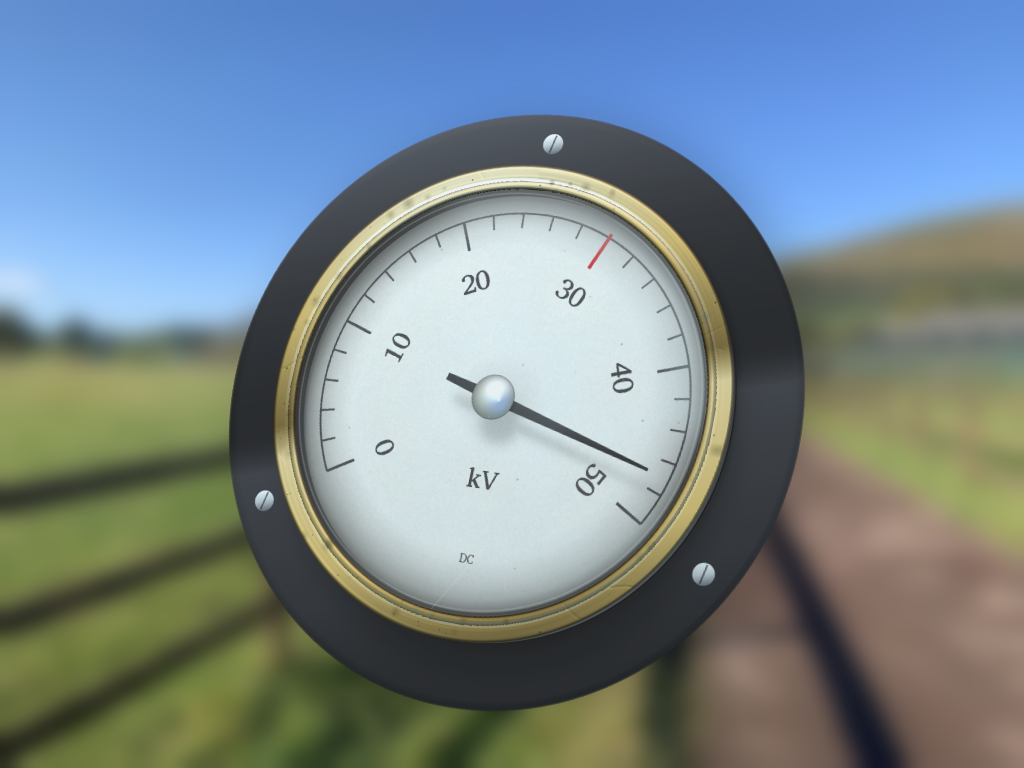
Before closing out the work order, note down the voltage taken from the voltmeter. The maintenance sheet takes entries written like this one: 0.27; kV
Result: 47; kV
